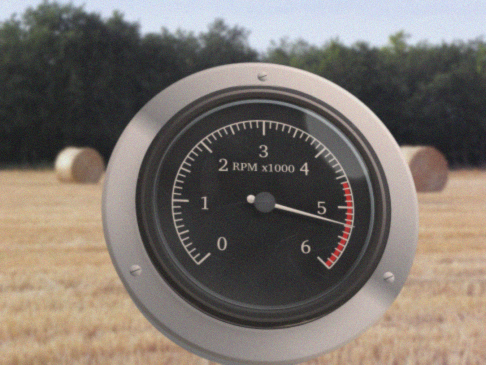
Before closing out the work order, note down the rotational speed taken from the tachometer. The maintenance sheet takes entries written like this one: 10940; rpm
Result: 5300; rpm
